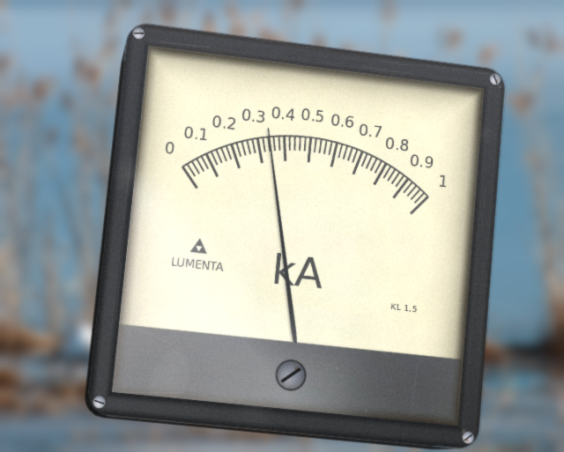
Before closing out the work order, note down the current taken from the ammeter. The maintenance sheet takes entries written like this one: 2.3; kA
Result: 0.34; kA
